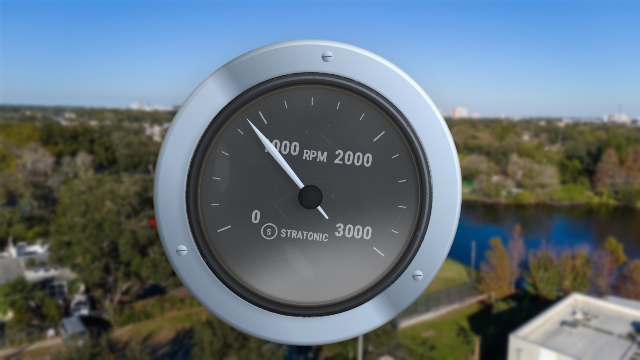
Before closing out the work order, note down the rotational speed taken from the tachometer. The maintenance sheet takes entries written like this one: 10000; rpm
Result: 900; rpm
